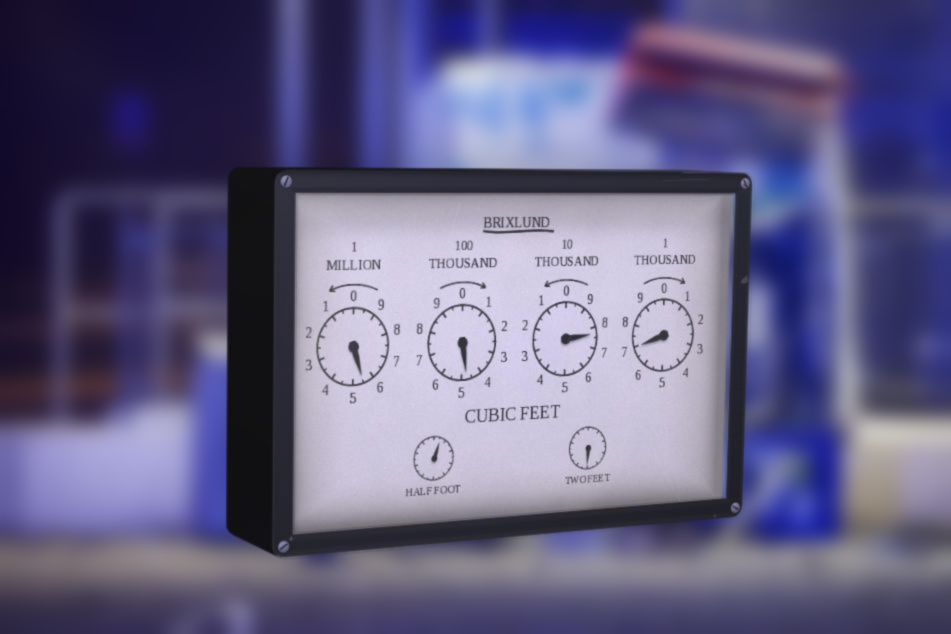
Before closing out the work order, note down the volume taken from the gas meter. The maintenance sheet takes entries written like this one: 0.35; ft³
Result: 547700; ft³
